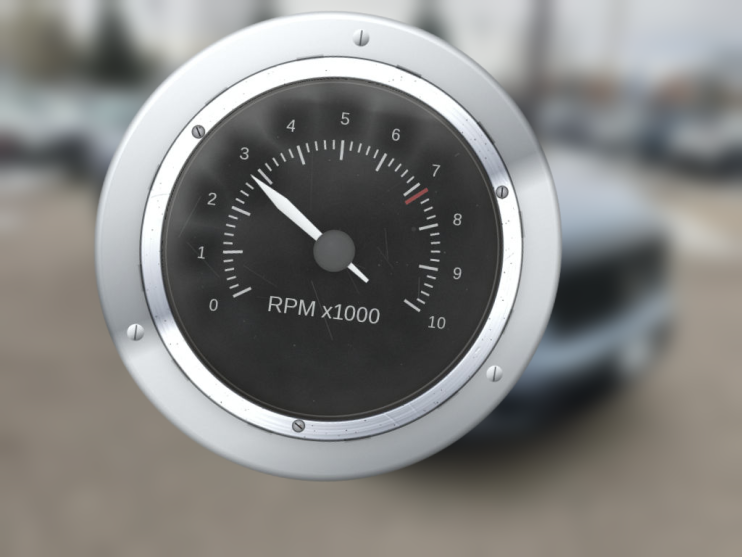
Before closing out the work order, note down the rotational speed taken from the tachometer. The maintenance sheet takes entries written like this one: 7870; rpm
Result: 2800; rpm
